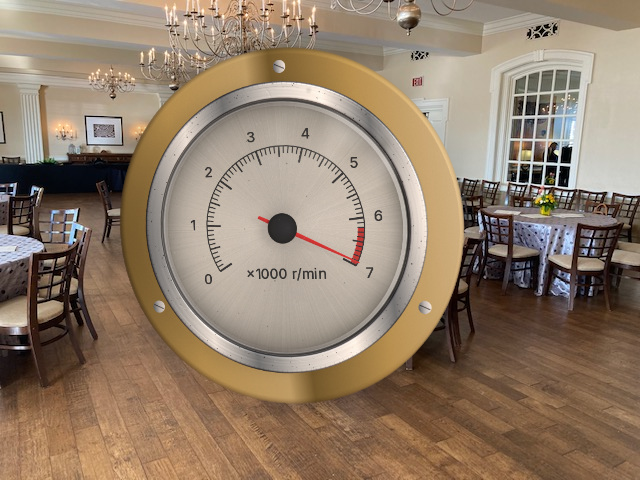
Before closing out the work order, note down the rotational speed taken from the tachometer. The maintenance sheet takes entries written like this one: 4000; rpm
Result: 6900; rpm
